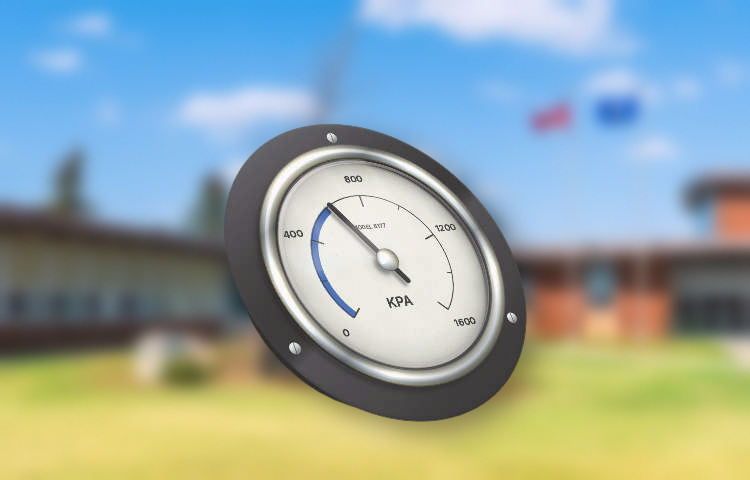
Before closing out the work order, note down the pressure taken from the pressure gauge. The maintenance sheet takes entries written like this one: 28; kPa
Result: 600; kPa
